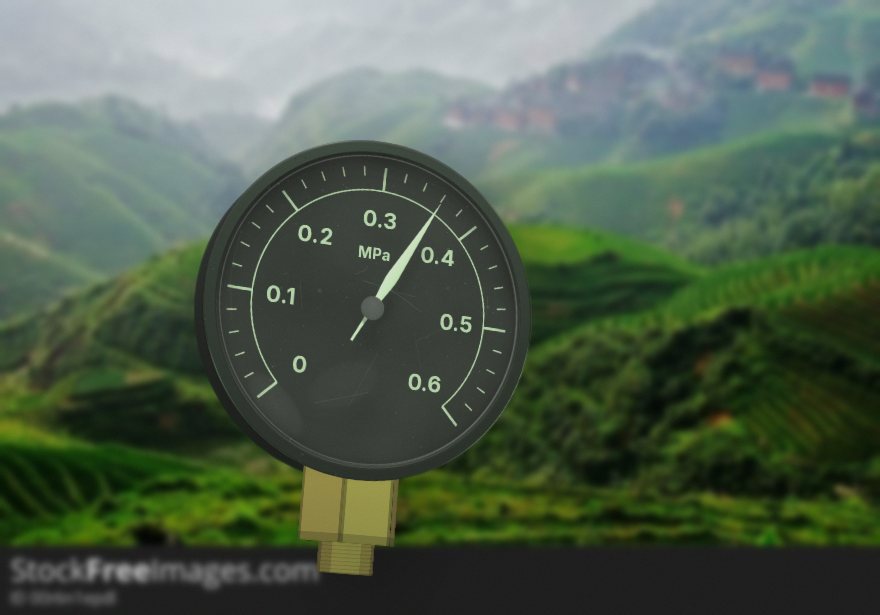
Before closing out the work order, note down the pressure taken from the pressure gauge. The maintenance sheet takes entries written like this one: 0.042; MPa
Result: 0.36; MPa
